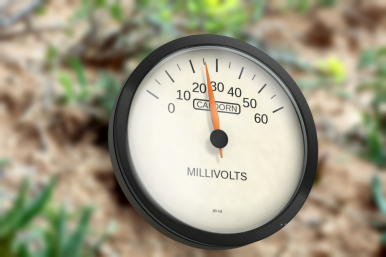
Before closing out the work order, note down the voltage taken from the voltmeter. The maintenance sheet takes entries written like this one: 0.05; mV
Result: 25; mV
